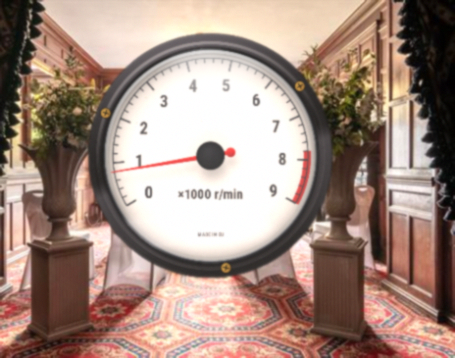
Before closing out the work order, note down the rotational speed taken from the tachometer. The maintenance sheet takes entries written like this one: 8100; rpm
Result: 800; rpm
